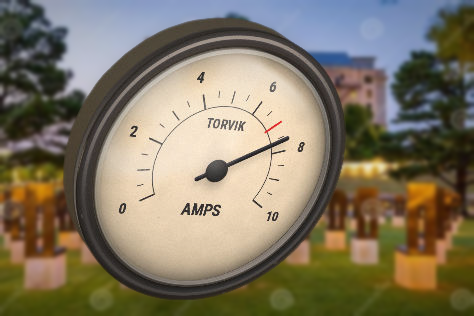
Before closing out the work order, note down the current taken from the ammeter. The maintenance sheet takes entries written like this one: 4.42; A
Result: 7.5; A
